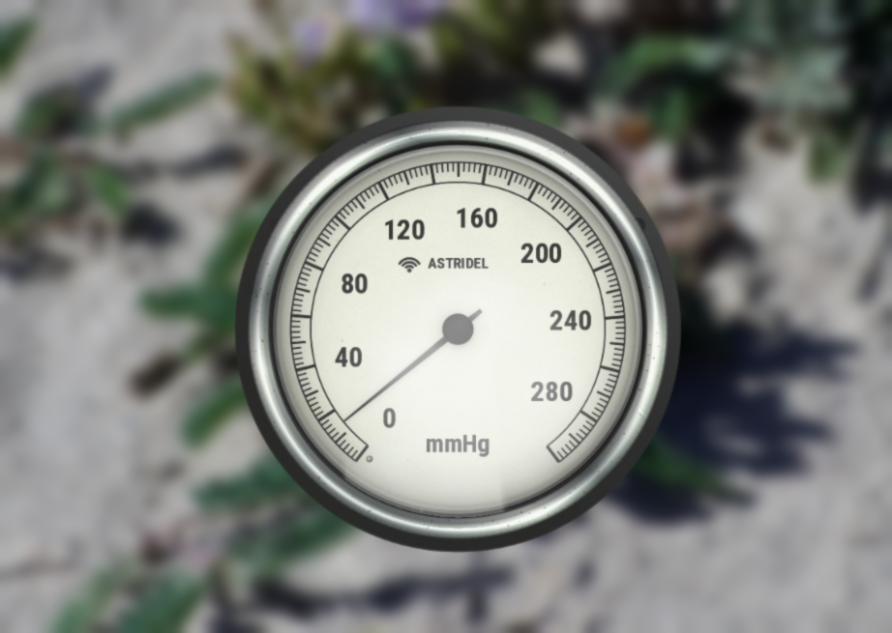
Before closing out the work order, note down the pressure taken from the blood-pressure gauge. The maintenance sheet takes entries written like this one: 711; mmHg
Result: 14; mmHg
